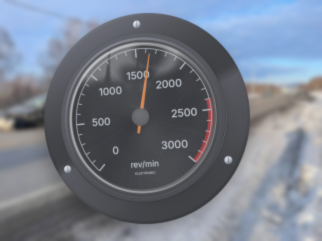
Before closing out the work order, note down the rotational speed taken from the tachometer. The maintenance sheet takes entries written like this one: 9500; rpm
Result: 1650; rpm
